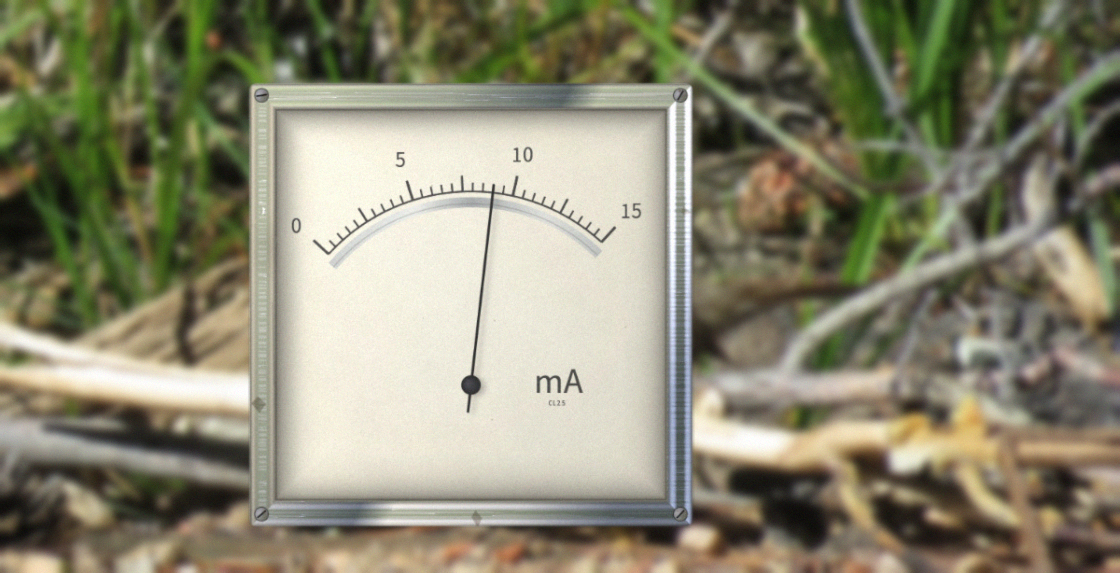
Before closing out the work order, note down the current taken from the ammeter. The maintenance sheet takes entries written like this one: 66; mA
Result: 9; mA
